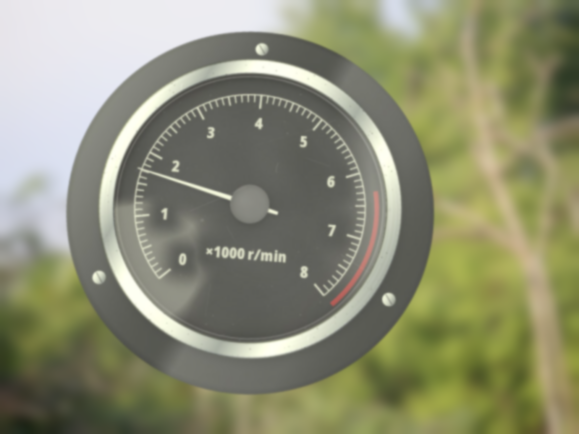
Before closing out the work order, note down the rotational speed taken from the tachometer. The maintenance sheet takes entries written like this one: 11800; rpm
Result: 1700; rpm
